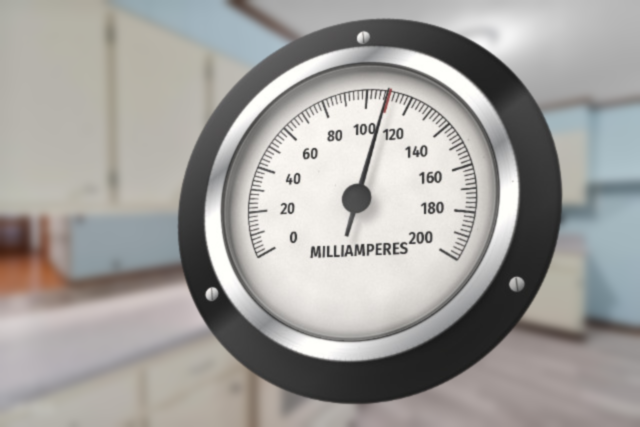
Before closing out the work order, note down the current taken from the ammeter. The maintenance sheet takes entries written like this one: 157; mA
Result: 110; mA
